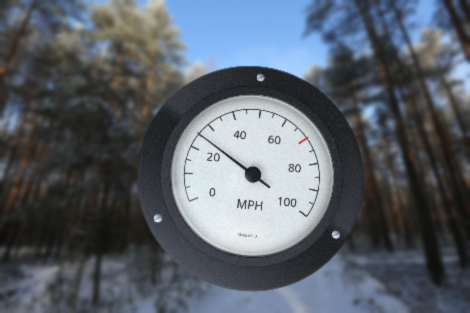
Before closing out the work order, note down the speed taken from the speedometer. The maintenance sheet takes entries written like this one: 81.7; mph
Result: 25; mph
